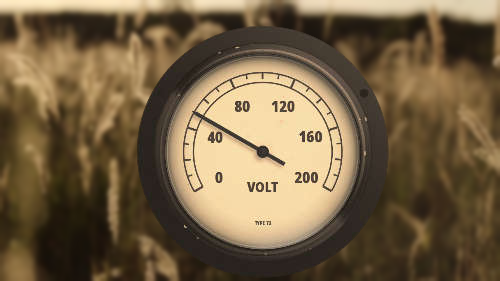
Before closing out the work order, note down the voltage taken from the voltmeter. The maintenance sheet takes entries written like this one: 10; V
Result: 50; V
